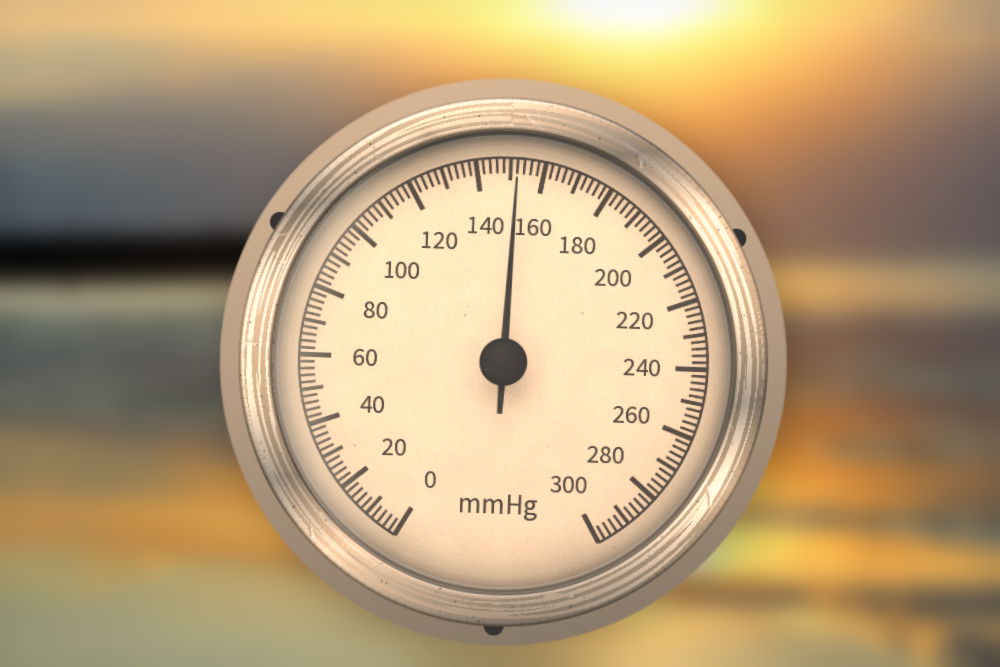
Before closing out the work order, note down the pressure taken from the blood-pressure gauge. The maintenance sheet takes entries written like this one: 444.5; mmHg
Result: 152; mmHg
